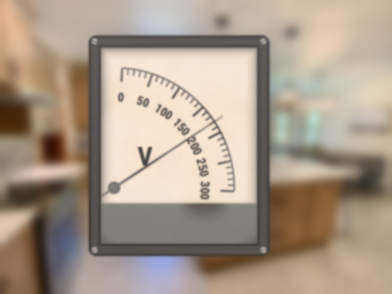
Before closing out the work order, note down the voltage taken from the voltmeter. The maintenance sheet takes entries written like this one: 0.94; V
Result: 180; V
